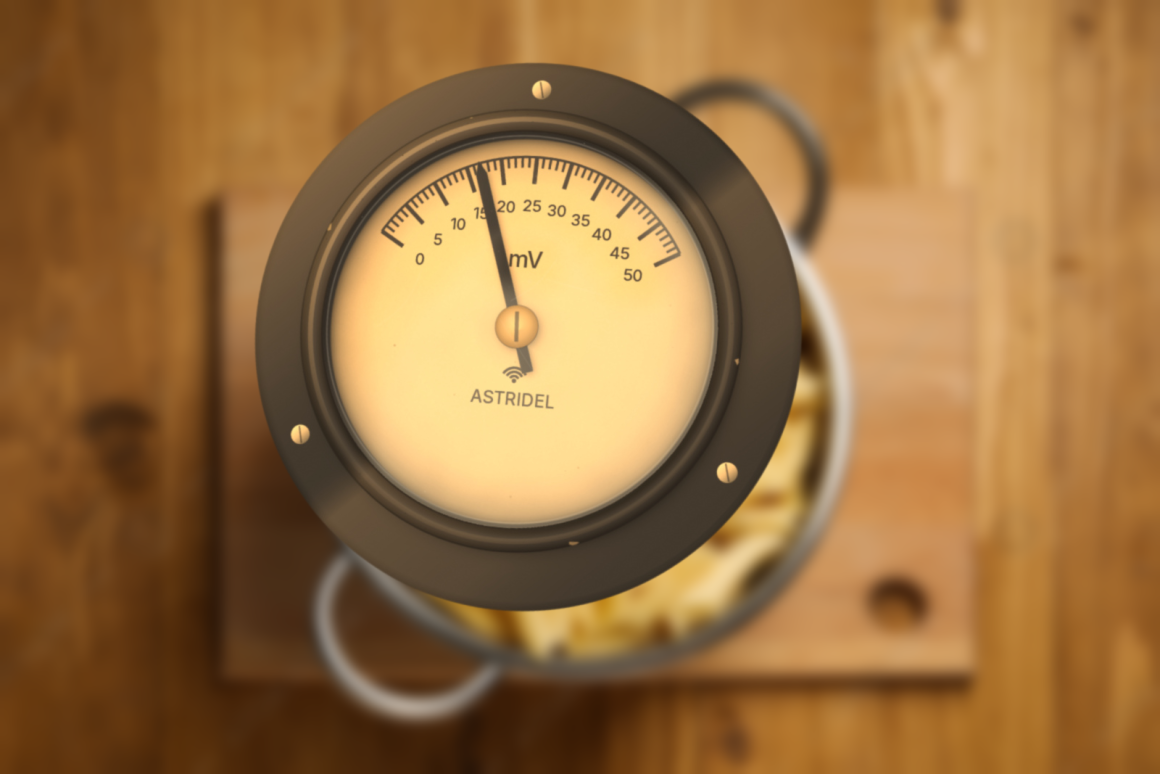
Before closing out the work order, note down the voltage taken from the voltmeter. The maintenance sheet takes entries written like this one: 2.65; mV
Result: 17; mV
